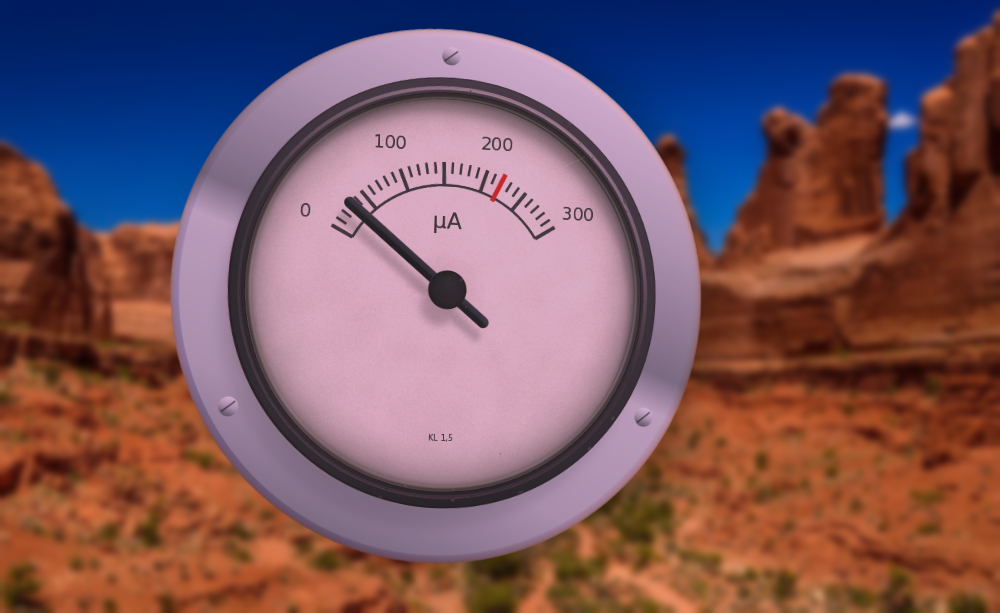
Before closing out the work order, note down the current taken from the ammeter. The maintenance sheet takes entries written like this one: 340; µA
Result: 30; µA
